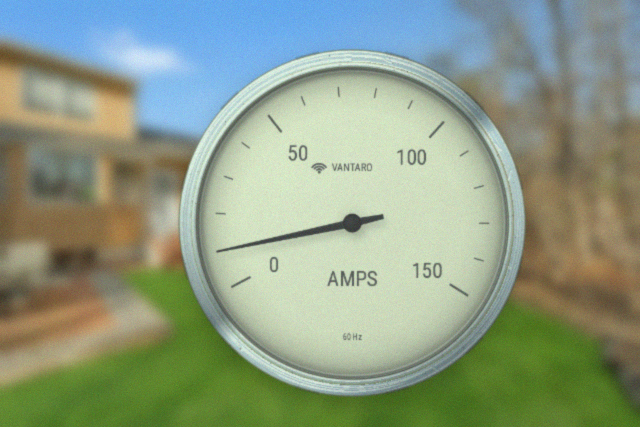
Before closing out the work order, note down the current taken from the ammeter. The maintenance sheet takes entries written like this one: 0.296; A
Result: 10; A
